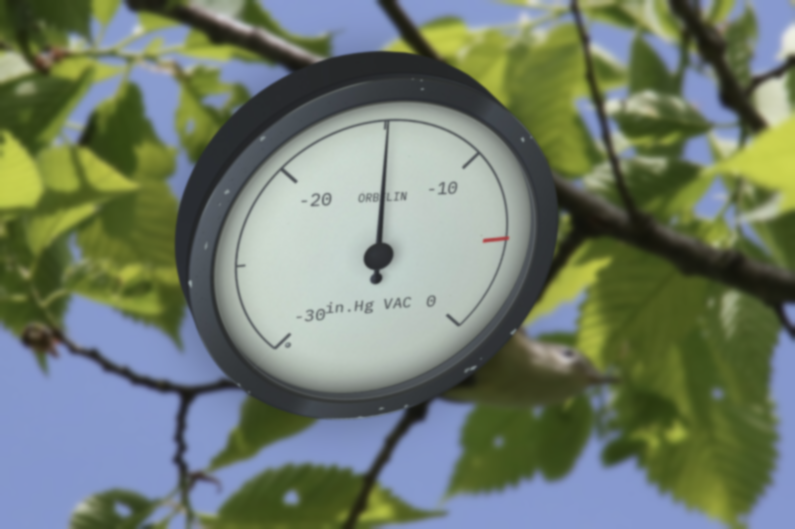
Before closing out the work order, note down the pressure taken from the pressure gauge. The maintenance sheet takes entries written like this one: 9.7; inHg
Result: -15; inHg
